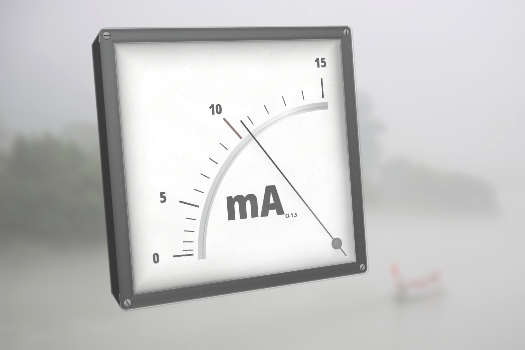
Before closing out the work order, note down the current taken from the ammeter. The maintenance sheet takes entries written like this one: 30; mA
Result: 10.5; mA
